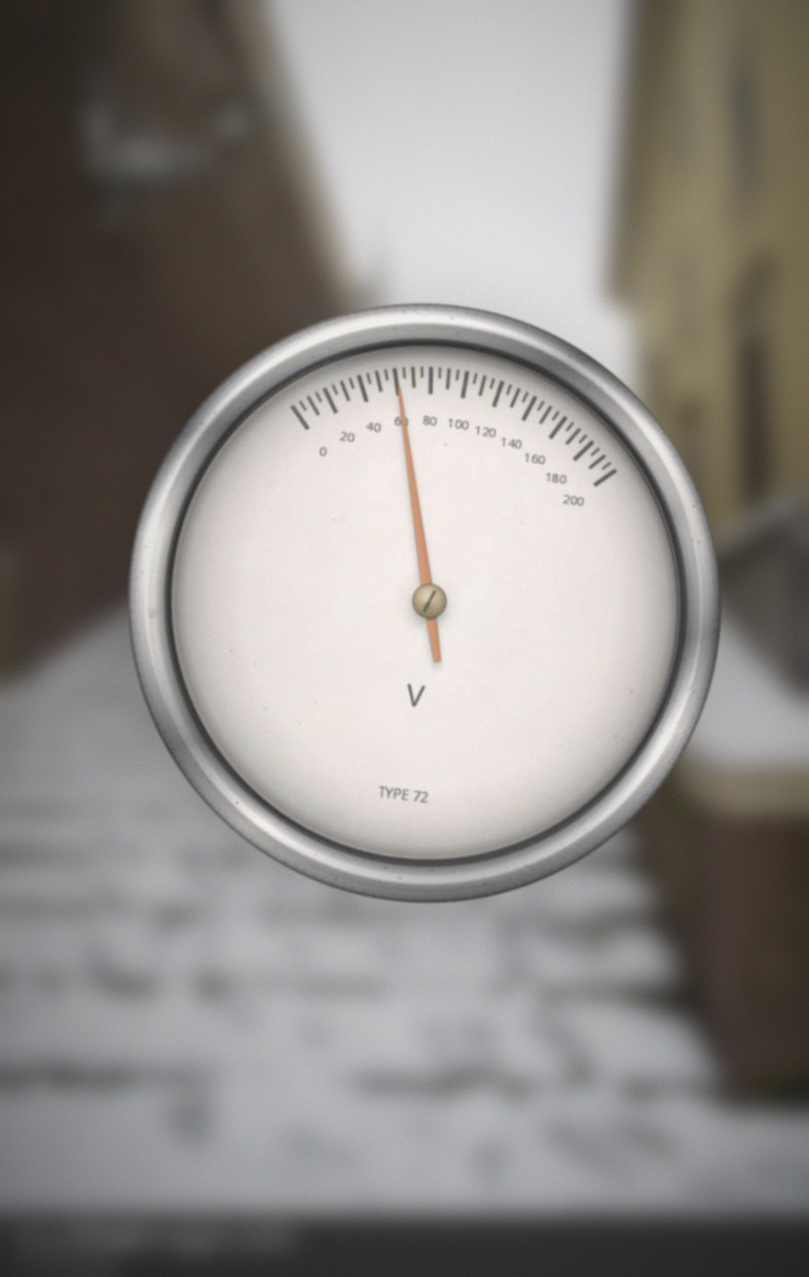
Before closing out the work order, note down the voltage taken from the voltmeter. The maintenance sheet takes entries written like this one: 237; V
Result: 60; V
